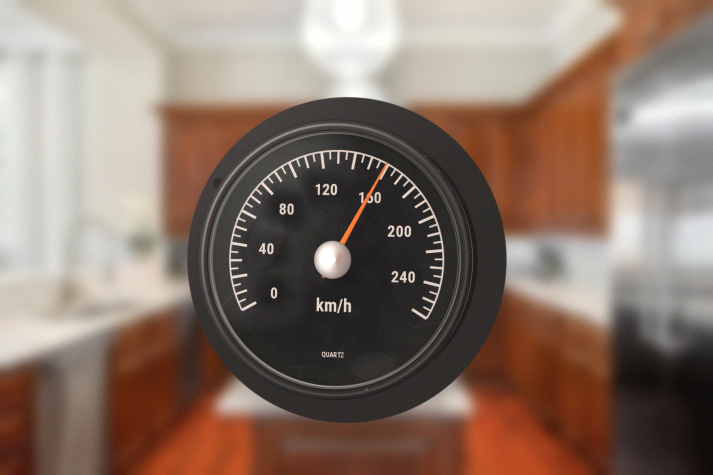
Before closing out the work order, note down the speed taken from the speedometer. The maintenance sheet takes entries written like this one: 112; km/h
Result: 160; km/h
